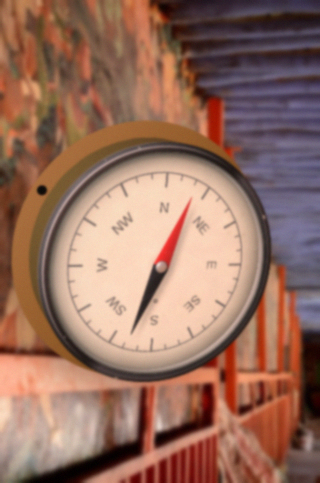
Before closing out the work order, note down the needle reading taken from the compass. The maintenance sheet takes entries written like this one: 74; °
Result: 20; °
